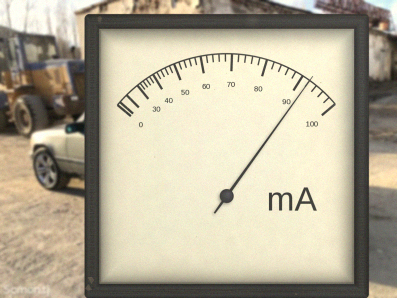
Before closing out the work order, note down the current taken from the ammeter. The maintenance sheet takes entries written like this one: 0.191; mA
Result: 92; mA
